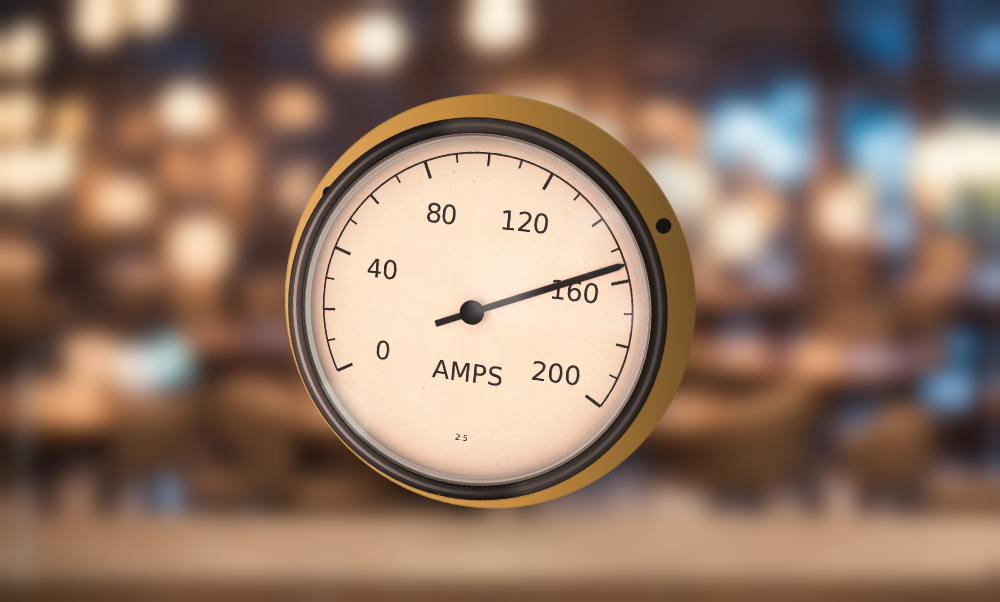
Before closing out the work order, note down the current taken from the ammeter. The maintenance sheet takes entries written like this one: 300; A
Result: 155; A
